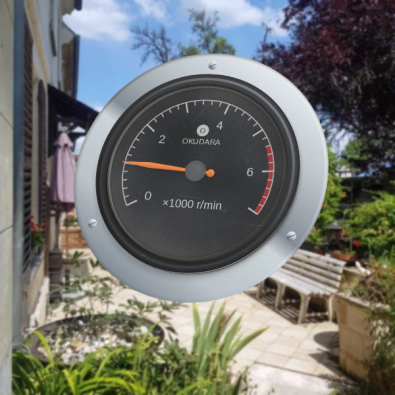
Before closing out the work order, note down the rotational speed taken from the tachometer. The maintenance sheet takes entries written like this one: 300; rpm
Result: 1000; rpm
